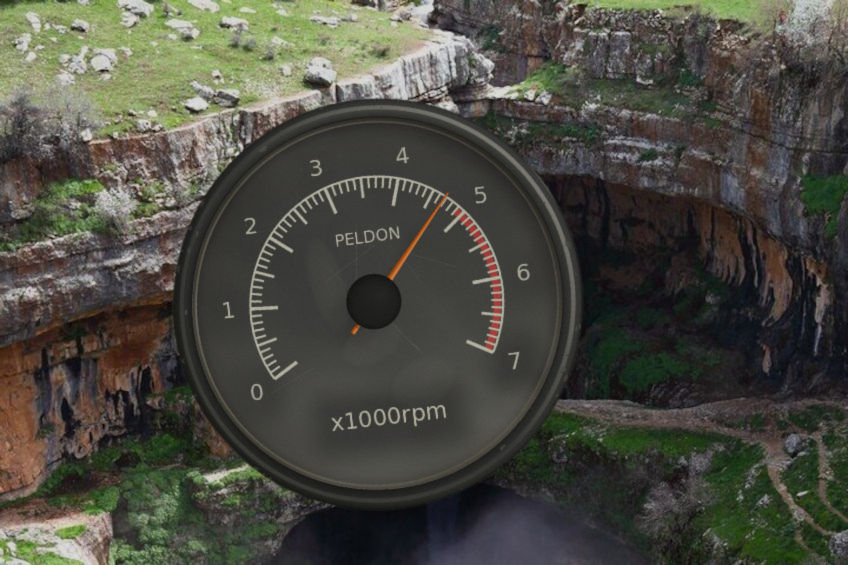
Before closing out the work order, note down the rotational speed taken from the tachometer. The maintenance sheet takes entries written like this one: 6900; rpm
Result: 4700; rpm
